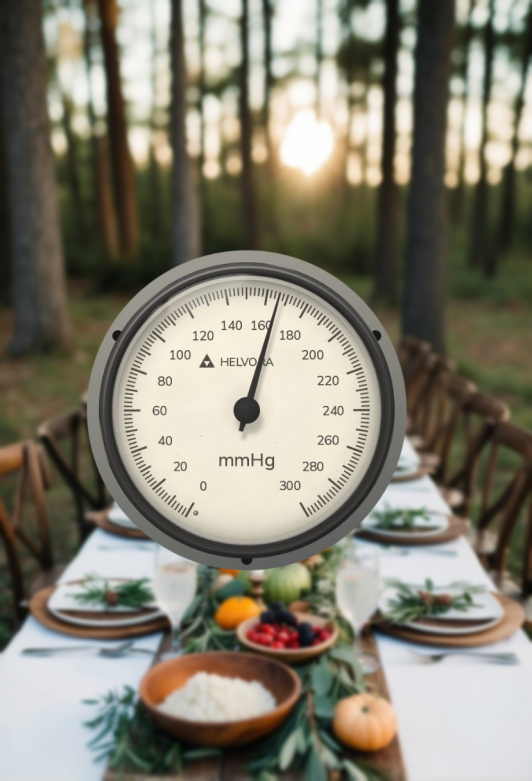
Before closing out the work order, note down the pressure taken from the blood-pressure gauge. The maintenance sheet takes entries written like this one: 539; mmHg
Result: 166; mmHg
